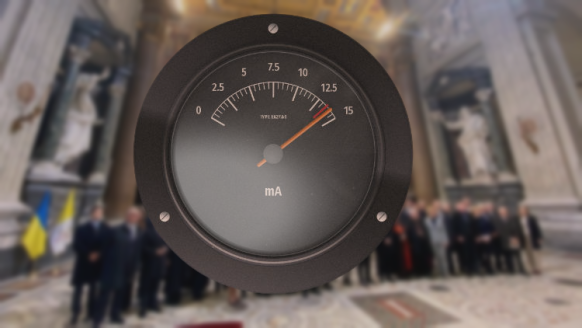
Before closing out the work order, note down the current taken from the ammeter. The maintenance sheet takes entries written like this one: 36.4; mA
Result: 14; mA
